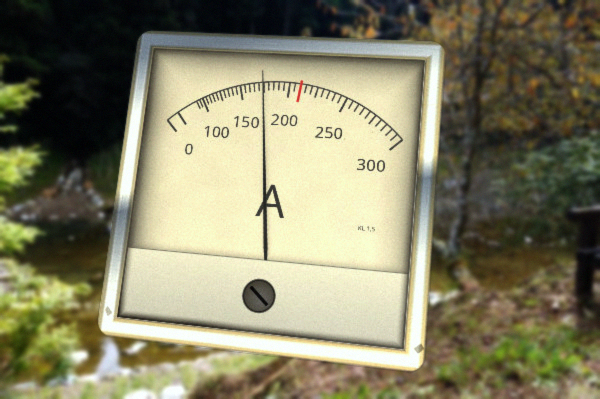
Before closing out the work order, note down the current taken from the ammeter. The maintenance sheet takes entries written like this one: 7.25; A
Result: 175; A
